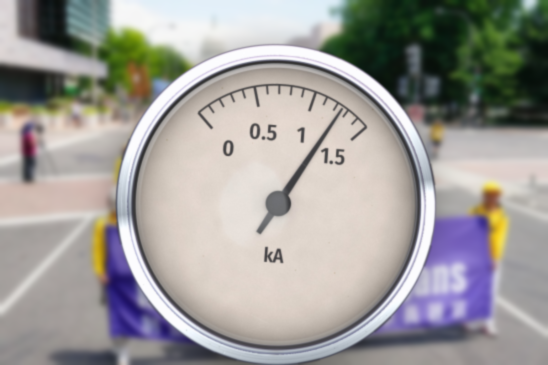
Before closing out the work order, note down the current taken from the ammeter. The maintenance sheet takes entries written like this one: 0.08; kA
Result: 1.25; kA
